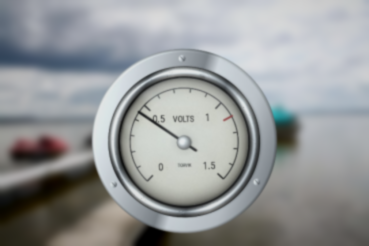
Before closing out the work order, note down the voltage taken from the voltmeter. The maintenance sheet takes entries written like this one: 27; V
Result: 0.45; V
